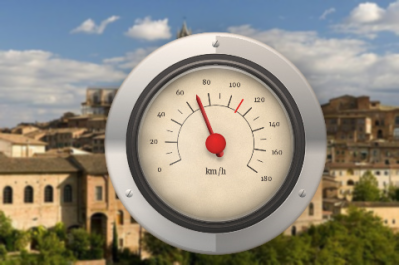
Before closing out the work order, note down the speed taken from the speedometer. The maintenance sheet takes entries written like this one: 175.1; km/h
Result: 70; km/h
